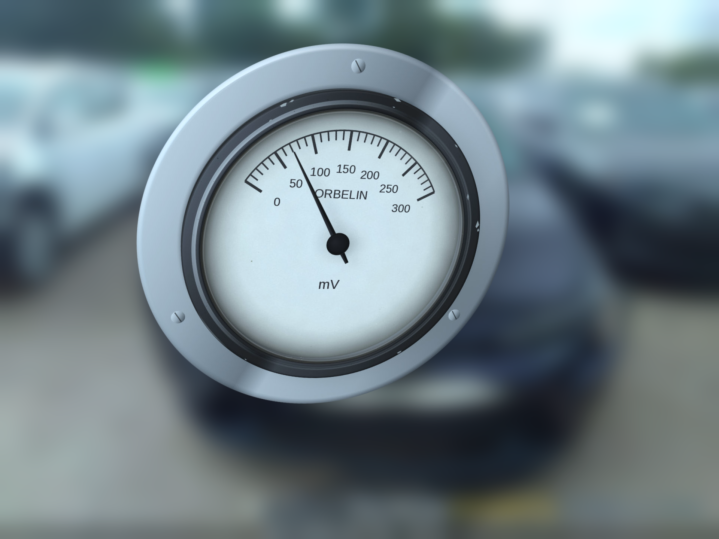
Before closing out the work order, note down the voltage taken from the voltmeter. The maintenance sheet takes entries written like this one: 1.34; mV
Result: 70; mV
